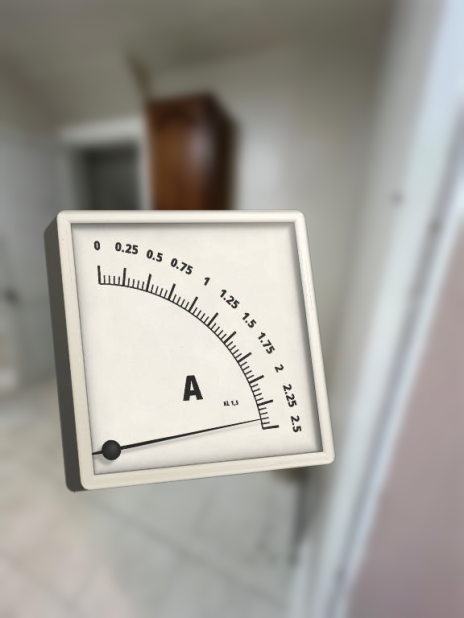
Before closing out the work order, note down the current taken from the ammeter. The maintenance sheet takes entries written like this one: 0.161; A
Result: 2.4; A
